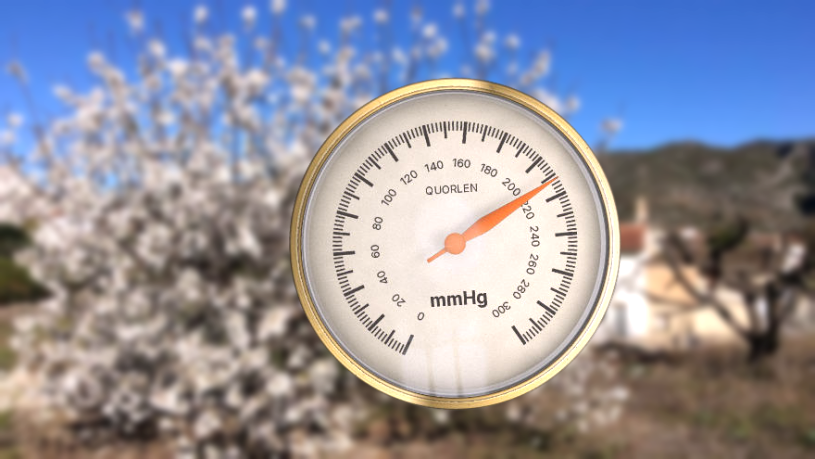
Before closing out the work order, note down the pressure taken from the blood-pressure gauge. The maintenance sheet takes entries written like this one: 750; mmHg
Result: 212; mmHg
